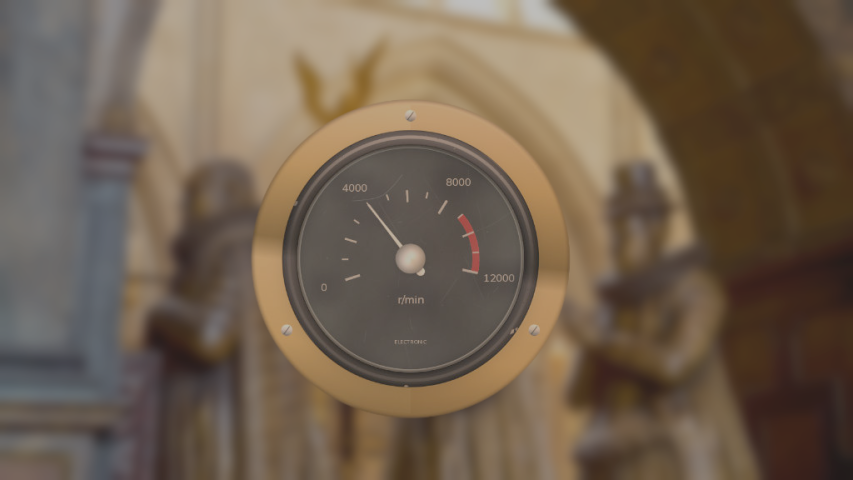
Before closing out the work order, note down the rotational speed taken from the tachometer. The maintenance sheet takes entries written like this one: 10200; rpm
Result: 4000; rpm
